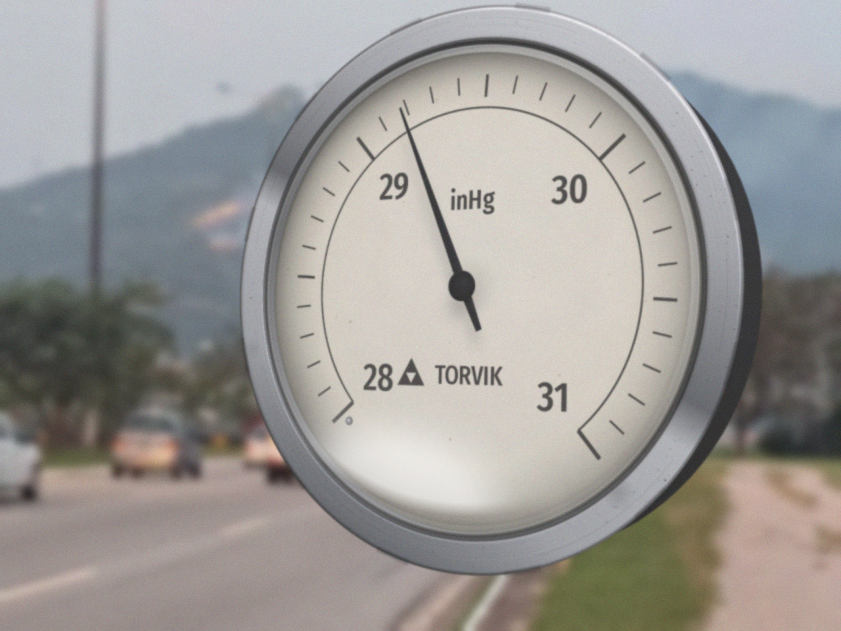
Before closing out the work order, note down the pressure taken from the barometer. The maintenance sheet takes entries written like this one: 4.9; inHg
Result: 29.2; inHg
